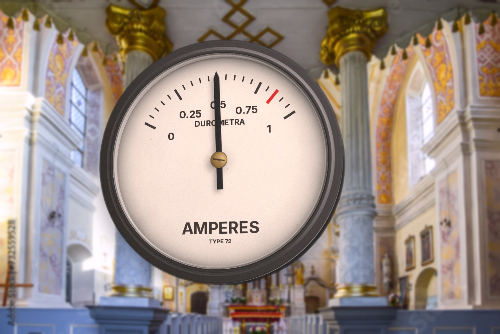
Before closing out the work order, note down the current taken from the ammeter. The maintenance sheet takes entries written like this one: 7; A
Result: 0.5; A
